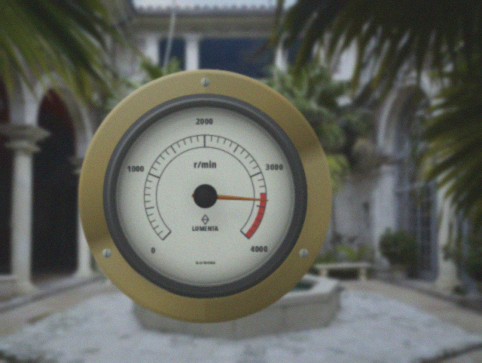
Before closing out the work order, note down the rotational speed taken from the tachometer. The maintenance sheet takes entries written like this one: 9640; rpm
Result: 3400; rpm
